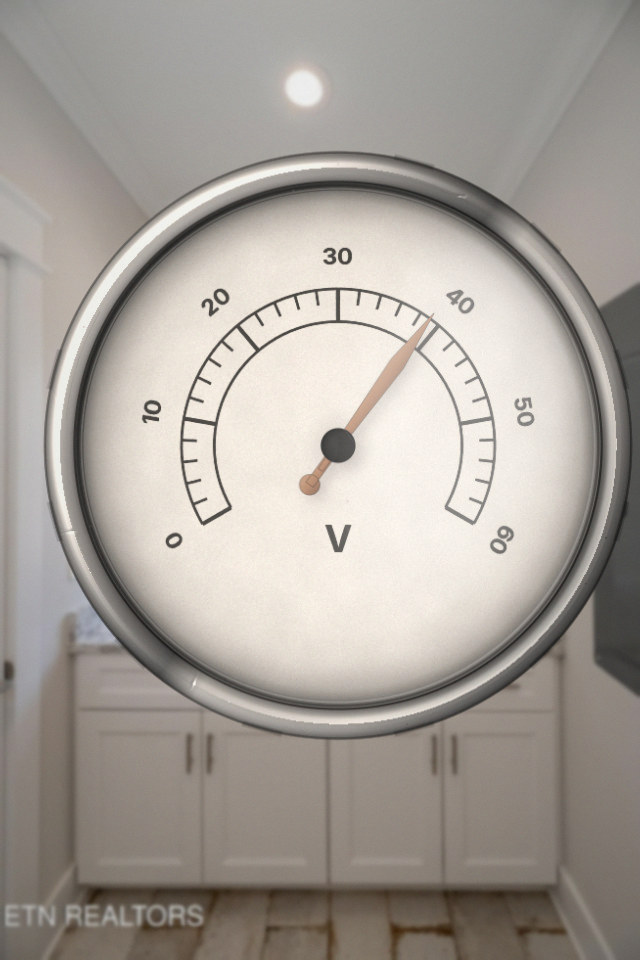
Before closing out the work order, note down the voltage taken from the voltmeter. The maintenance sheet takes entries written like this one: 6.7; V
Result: 39; V
